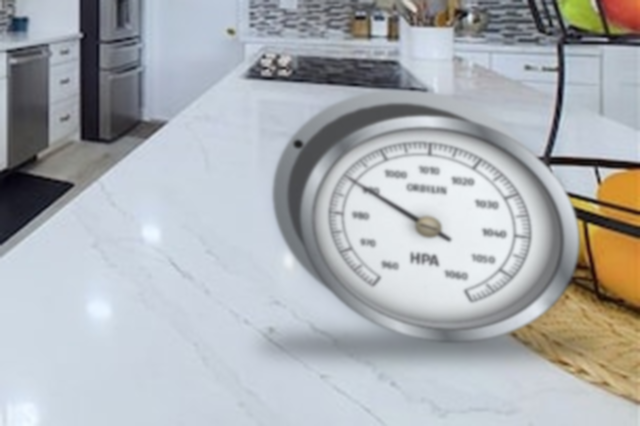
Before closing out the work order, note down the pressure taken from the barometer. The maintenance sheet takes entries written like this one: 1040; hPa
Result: 990; hPa
